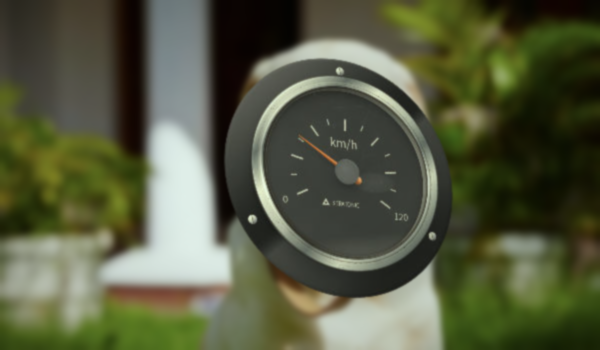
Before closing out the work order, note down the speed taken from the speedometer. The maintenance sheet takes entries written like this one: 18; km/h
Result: 30; km/h
